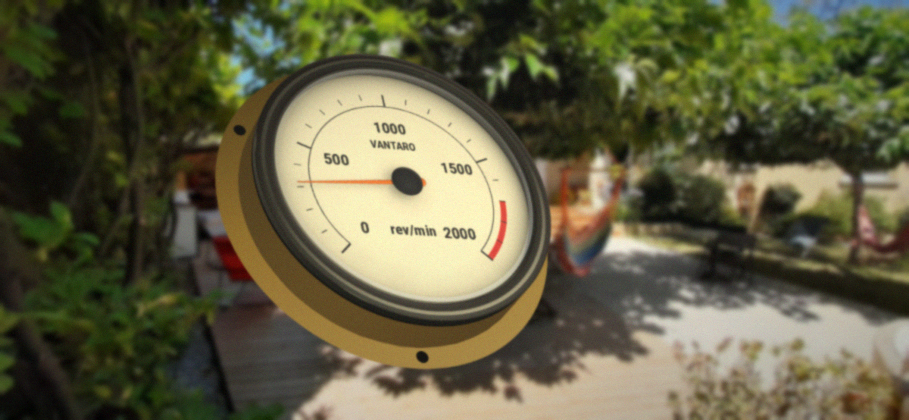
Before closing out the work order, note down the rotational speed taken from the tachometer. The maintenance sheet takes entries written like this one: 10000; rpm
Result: 300; rpm
